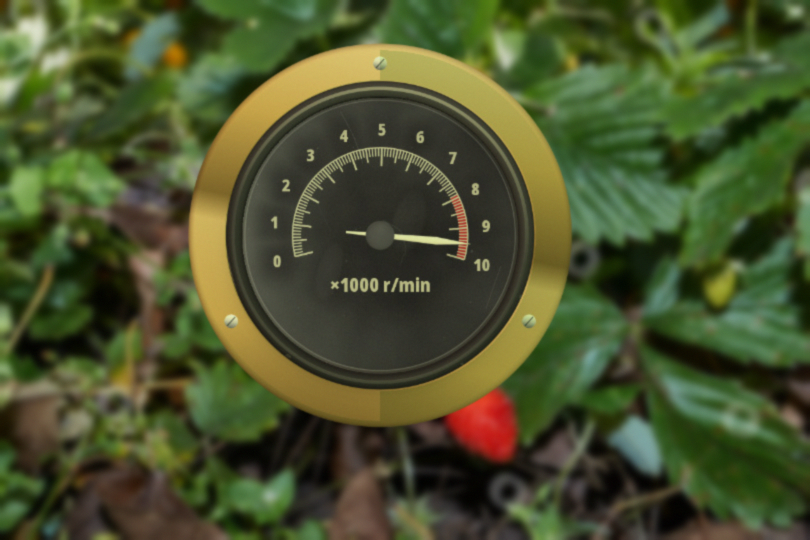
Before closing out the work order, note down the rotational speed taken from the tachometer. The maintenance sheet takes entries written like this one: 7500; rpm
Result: 9500; rpm
